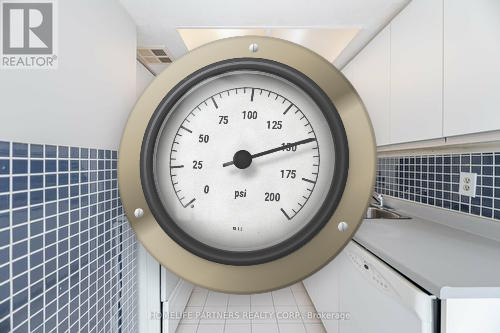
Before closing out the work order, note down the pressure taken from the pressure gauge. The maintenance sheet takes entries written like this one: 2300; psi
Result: 150; psi
